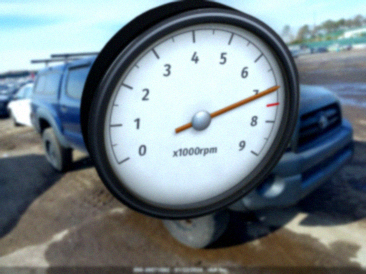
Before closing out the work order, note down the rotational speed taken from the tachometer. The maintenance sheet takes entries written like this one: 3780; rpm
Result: 7000; rpm
